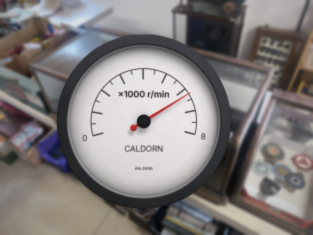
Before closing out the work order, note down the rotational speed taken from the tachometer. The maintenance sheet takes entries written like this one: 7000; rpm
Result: 6250; rpm
